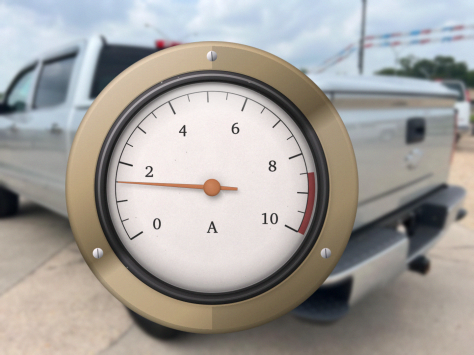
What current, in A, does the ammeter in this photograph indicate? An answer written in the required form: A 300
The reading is A 1.5
